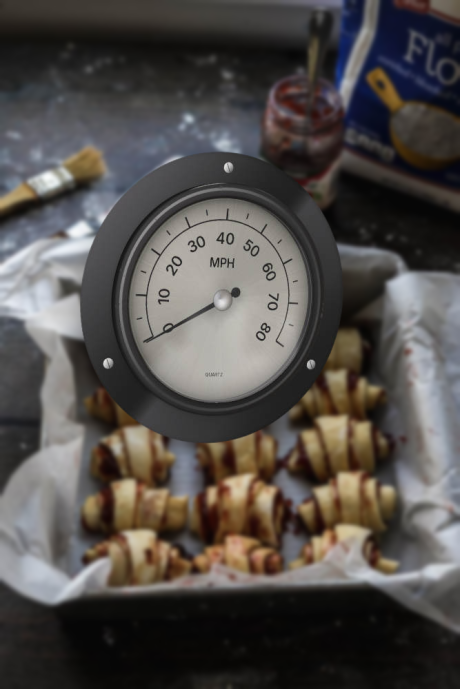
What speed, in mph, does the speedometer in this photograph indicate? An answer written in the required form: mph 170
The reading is mph 0
